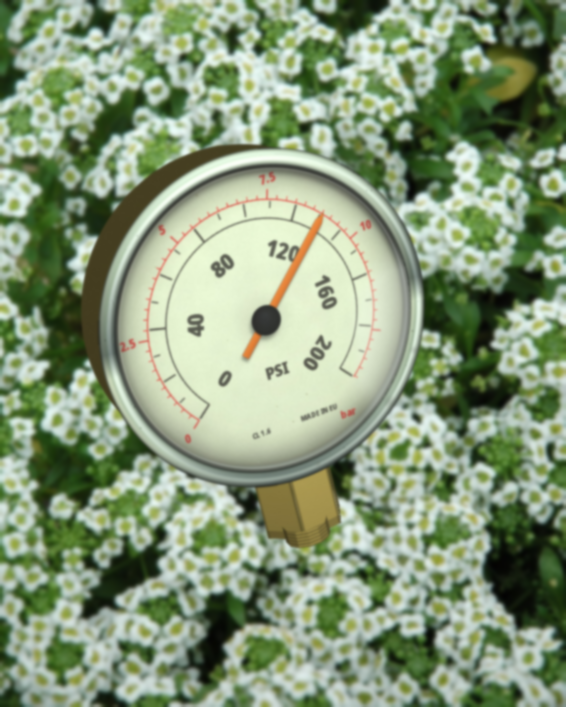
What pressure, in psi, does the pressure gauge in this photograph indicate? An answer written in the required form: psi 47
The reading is psi 130
